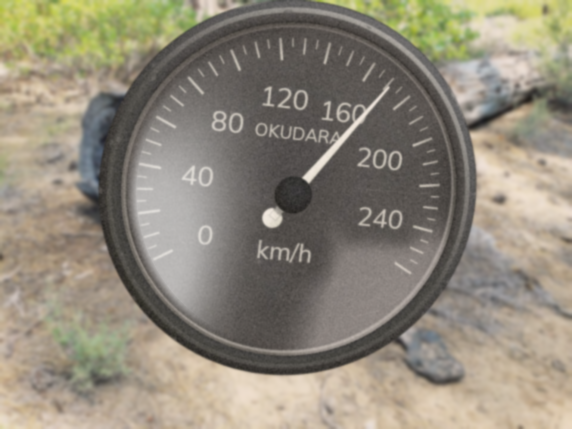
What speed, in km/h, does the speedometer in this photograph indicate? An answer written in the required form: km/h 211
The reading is km/h 170
